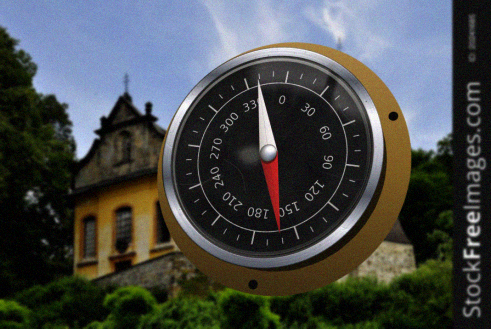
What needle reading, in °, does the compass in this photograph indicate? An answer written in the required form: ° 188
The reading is ° 160
